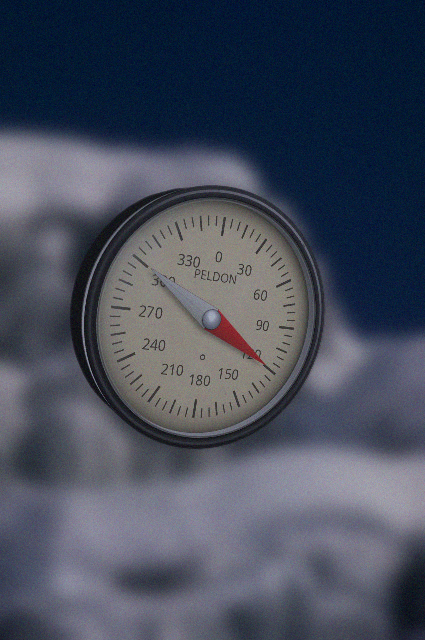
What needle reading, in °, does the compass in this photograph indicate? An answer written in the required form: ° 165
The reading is ° 120
